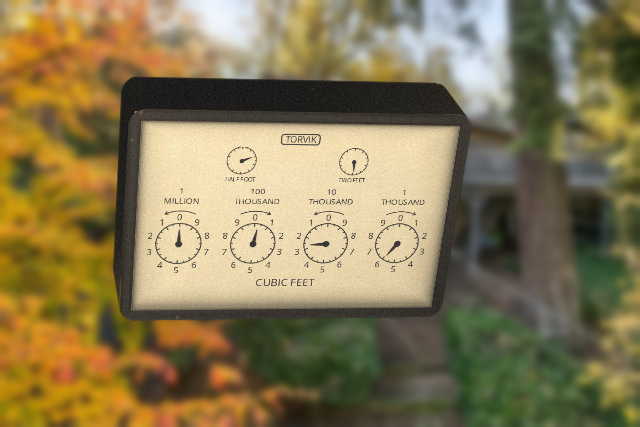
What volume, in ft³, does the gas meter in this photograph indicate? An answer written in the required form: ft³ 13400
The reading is ft³ 2600
